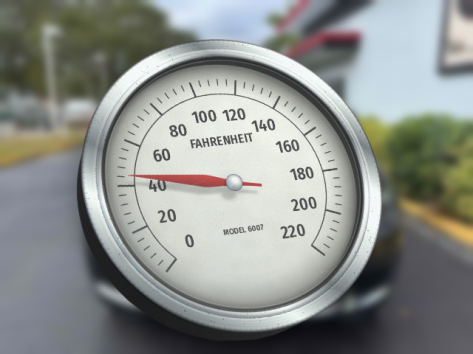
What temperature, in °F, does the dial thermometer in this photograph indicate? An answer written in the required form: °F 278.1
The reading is °F 44
